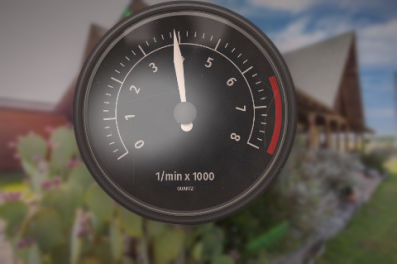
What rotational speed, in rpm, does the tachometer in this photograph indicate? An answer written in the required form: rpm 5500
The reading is rpm 3900
